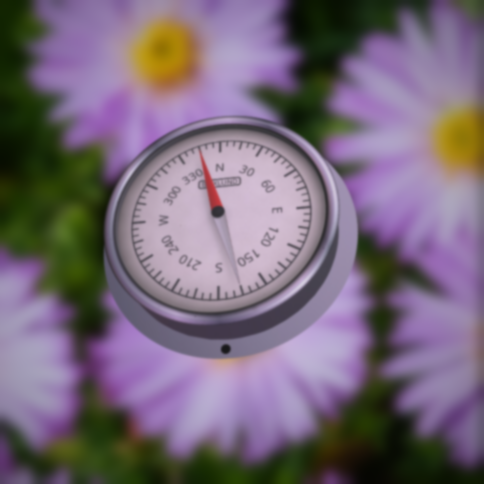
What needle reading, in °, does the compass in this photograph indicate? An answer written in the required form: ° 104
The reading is ° 345
